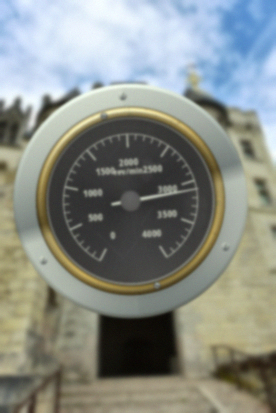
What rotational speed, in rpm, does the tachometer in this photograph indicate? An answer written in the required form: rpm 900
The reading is rpm 3100
